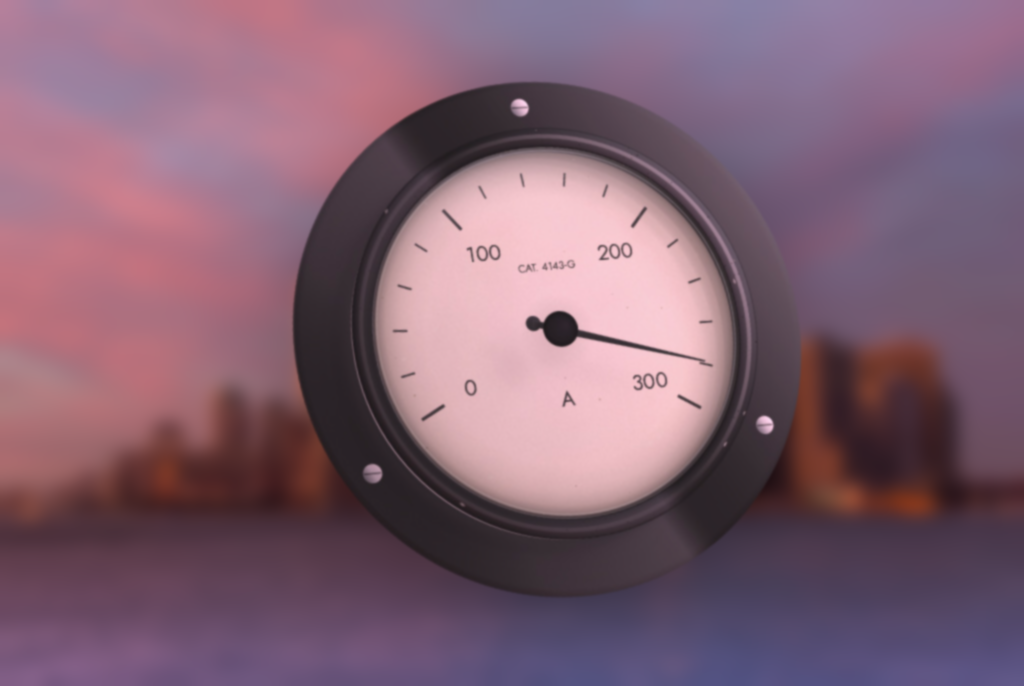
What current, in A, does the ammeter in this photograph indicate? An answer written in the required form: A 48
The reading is A 280
